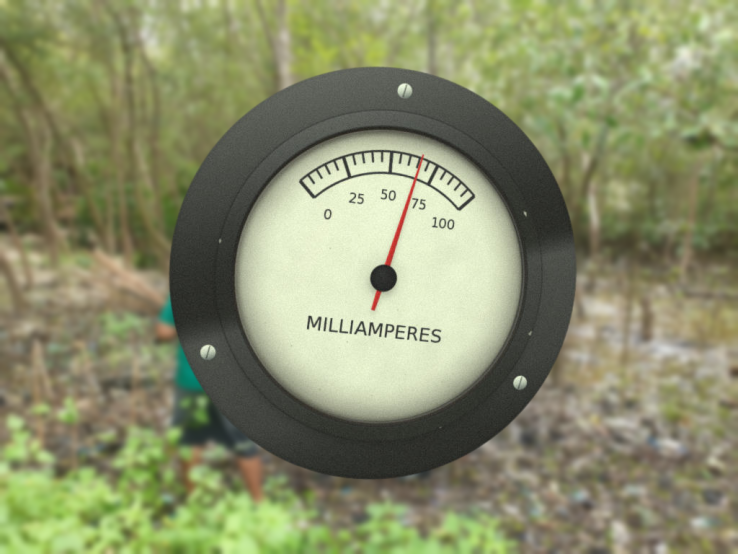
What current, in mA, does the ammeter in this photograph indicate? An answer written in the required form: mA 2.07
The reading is mA 65
